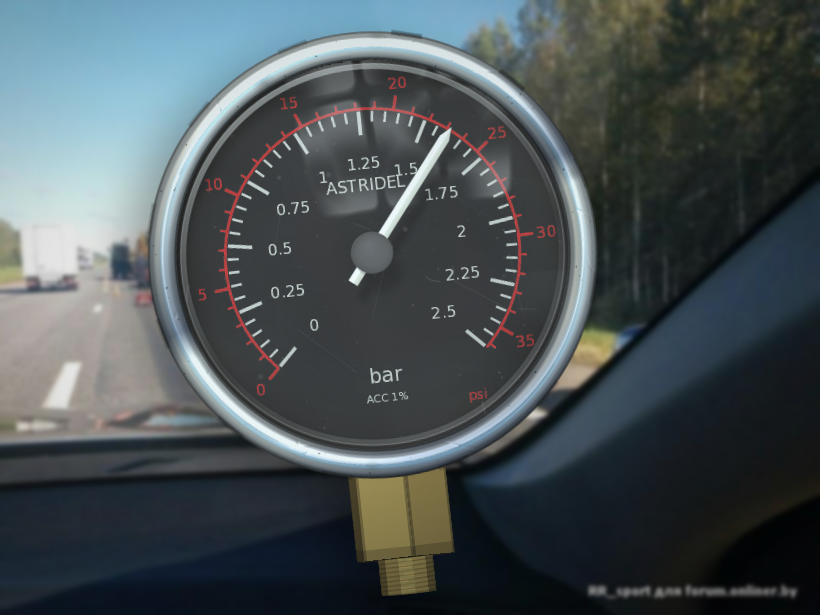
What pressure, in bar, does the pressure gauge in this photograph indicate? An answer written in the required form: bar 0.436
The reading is bar 1.6
